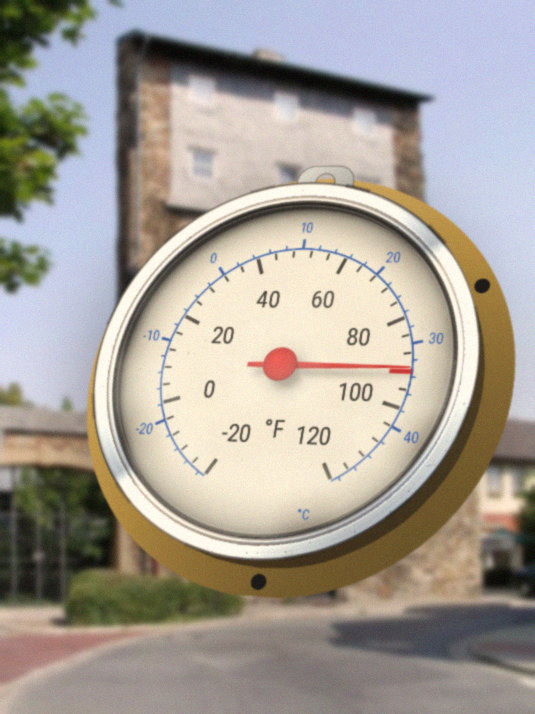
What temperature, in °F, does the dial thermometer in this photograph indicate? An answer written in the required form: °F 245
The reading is °F 92
